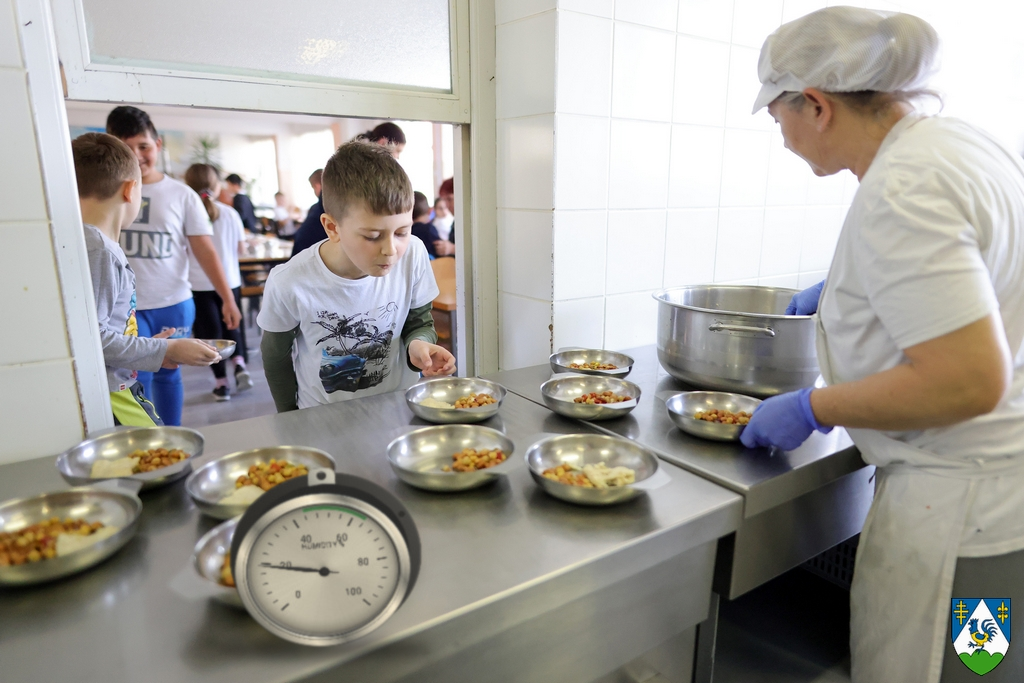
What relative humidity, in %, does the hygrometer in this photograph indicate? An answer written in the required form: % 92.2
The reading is % 20
